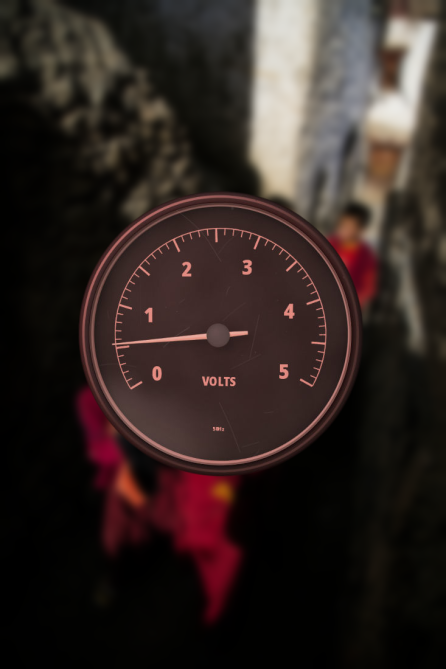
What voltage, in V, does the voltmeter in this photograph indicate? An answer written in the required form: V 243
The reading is V 0.55
